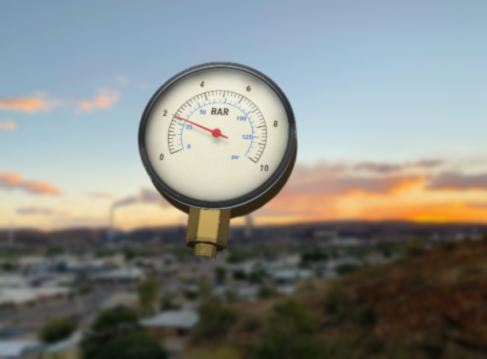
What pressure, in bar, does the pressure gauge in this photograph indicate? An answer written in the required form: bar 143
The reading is bar 2
